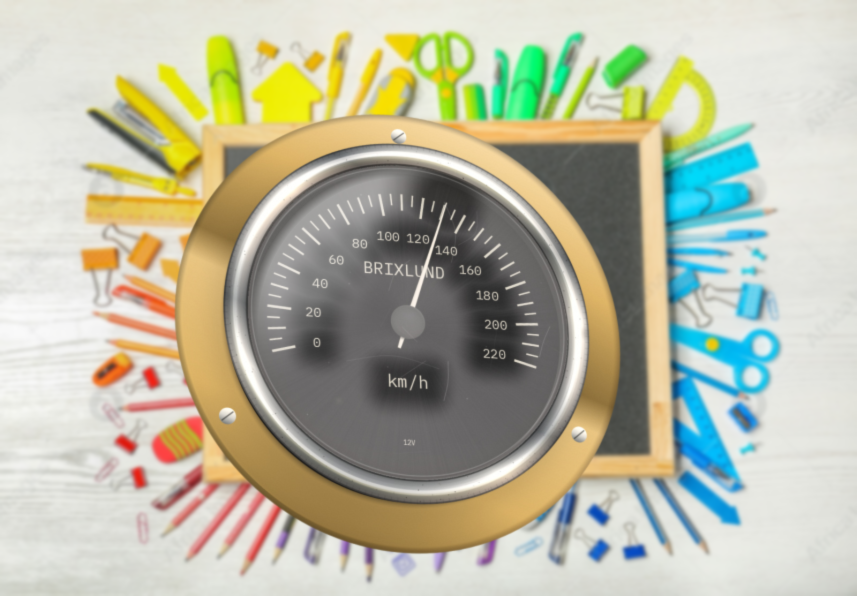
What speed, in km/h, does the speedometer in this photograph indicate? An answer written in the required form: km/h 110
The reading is km/h 130
